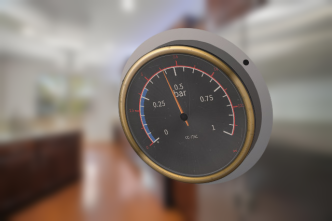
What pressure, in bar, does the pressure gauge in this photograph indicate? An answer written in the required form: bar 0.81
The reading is bar 0.45
